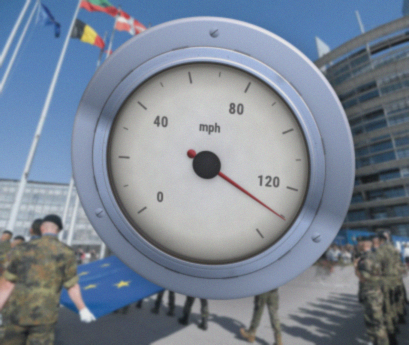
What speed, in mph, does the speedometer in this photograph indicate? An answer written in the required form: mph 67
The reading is mph 130
